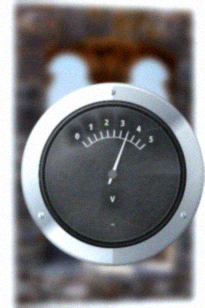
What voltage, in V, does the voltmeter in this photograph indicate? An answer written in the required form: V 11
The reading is V 3.5
